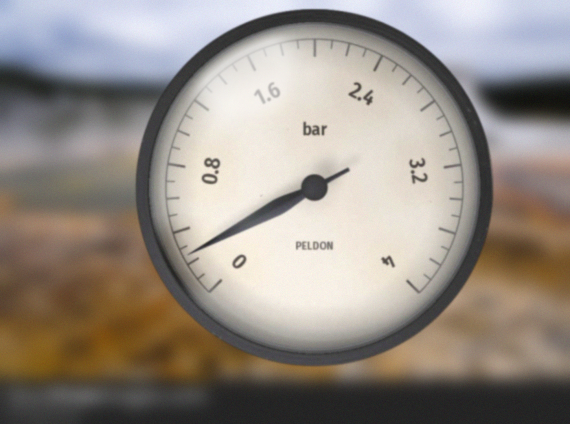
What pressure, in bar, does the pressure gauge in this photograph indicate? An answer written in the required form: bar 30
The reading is bar 0.25
